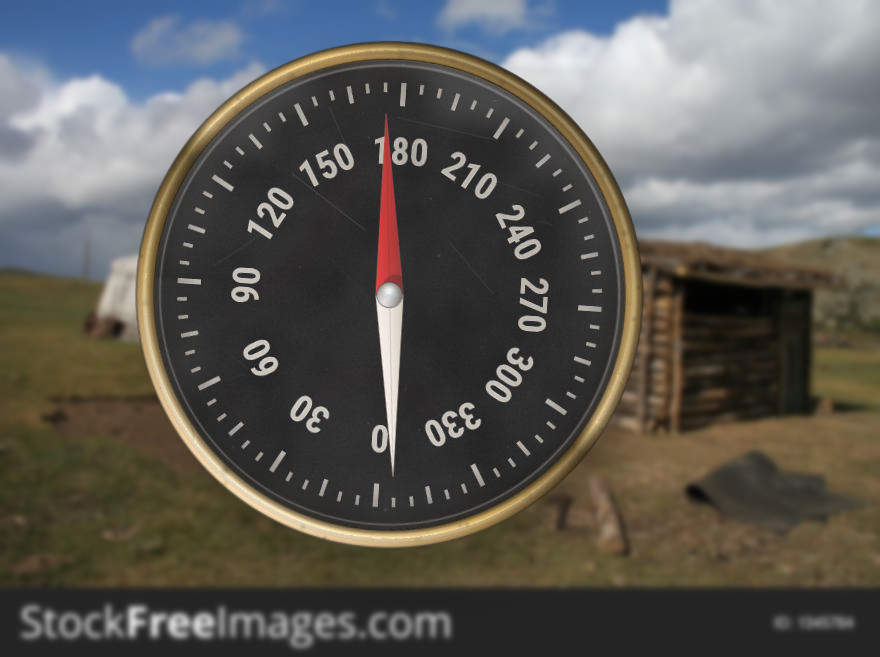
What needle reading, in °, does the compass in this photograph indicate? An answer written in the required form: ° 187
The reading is ° 175
